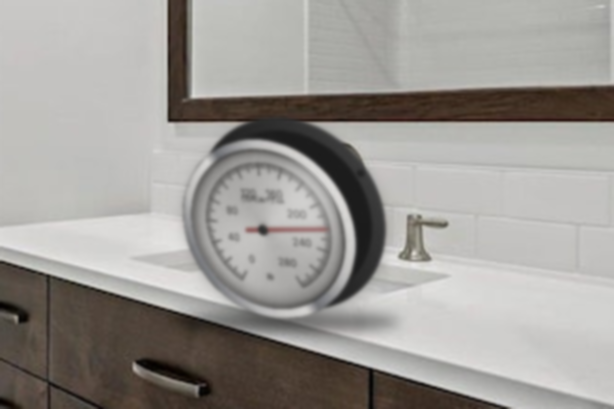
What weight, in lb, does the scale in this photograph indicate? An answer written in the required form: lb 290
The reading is lb 220
